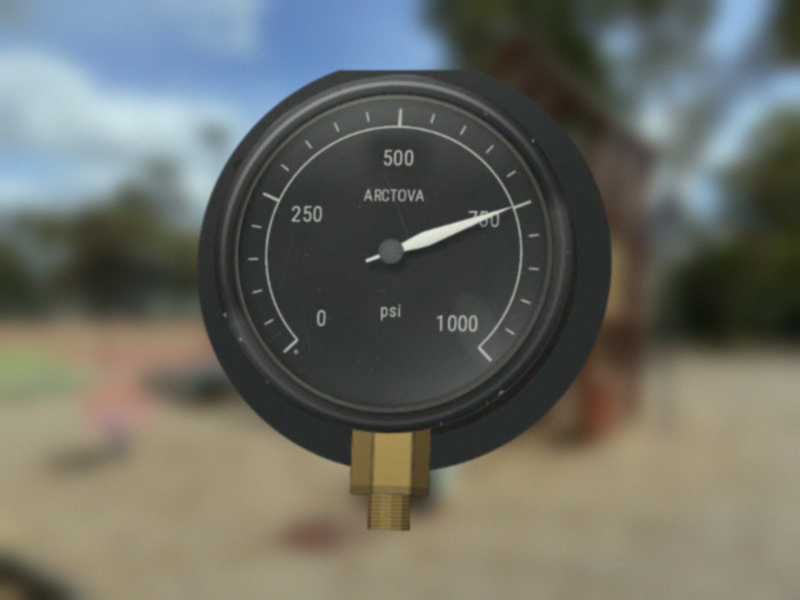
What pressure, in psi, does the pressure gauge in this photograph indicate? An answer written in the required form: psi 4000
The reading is psi 750
